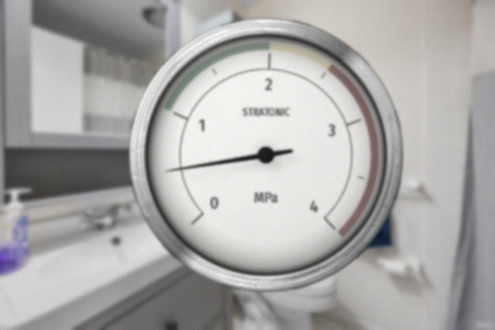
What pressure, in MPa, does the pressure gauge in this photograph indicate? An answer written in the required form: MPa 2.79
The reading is MPa 0.5
